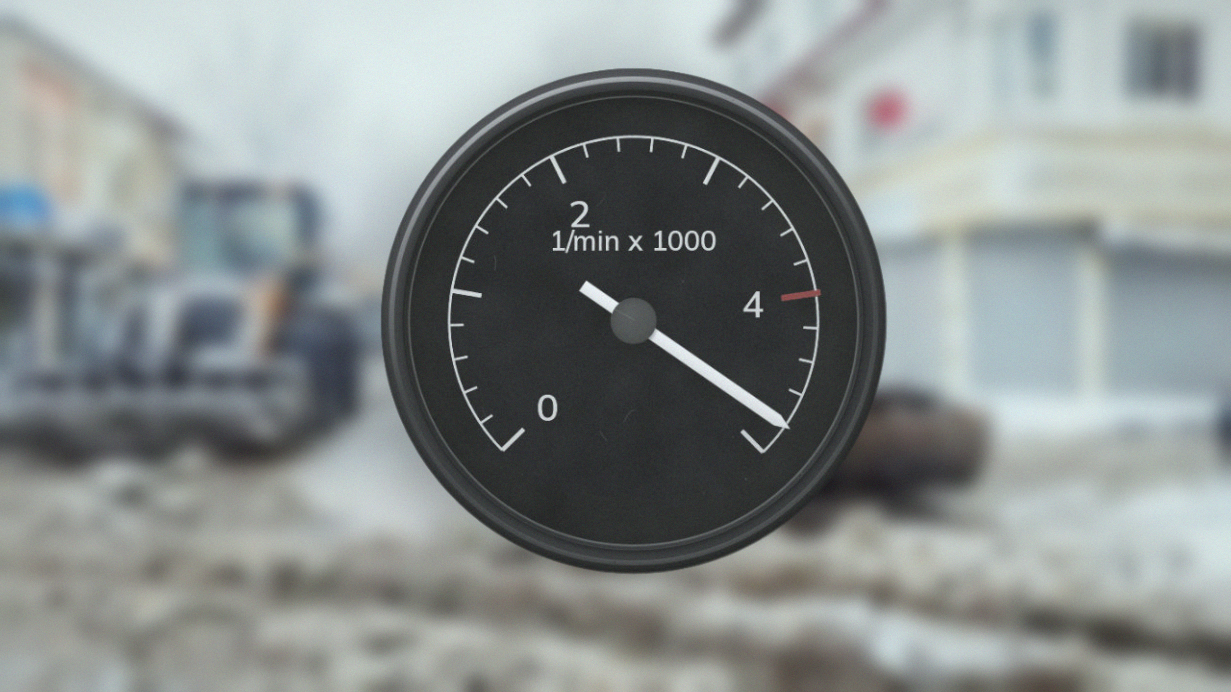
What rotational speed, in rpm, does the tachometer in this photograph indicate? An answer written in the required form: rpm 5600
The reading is rpm 4800
